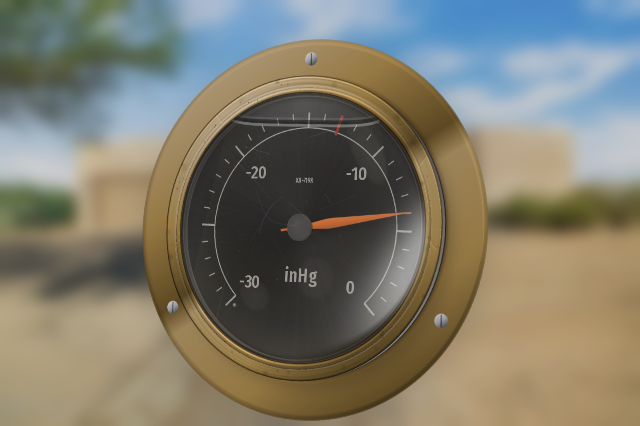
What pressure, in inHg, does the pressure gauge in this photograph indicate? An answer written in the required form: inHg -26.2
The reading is inHg -6
